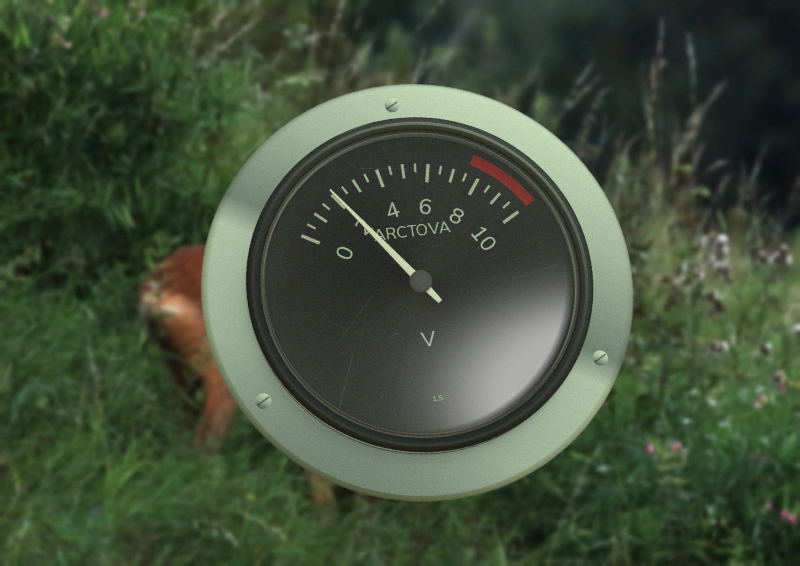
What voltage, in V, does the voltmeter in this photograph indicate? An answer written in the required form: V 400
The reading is V 2
